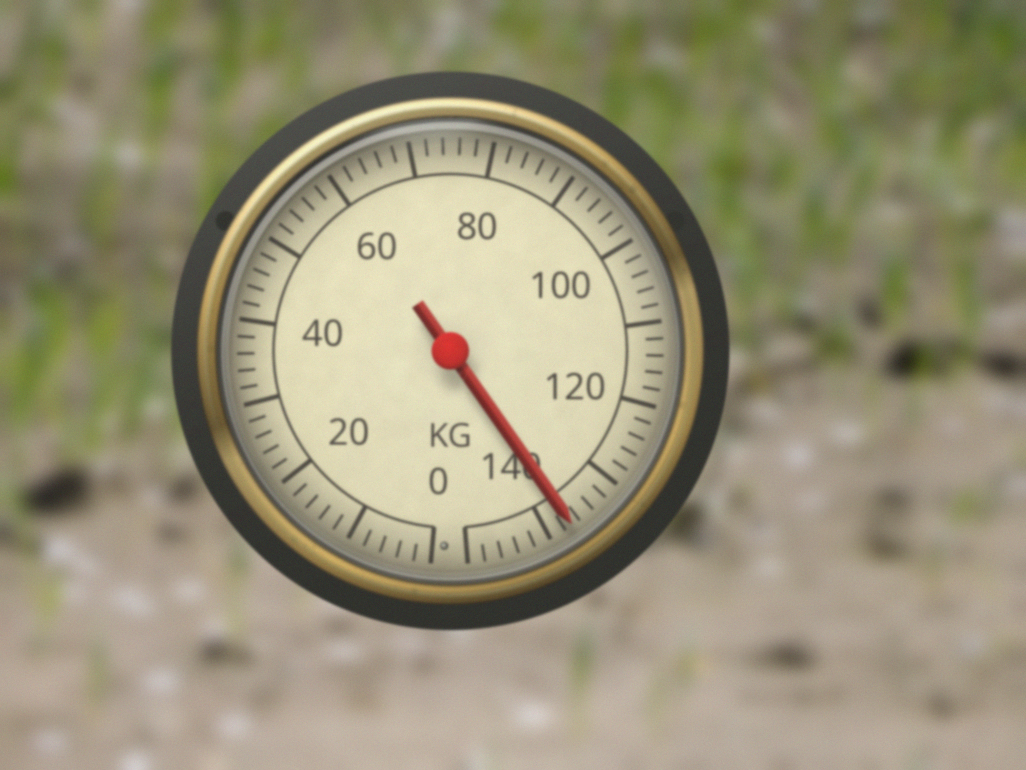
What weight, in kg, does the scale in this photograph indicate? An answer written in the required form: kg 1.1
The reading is kg 137
